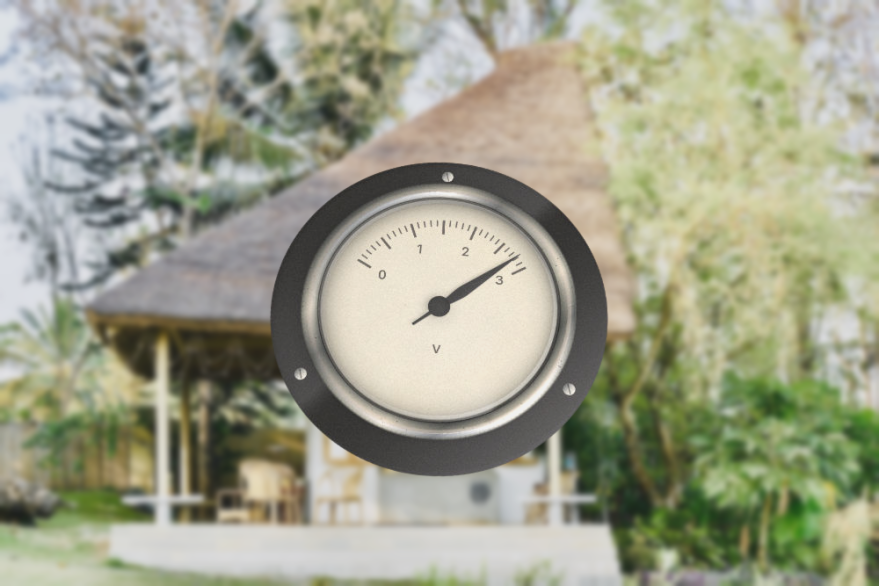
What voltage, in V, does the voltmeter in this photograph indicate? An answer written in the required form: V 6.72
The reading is V 2.8
